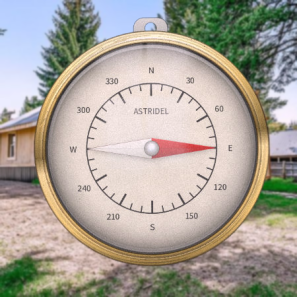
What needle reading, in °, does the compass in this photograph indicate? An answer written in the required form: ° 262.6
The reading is ° 90
